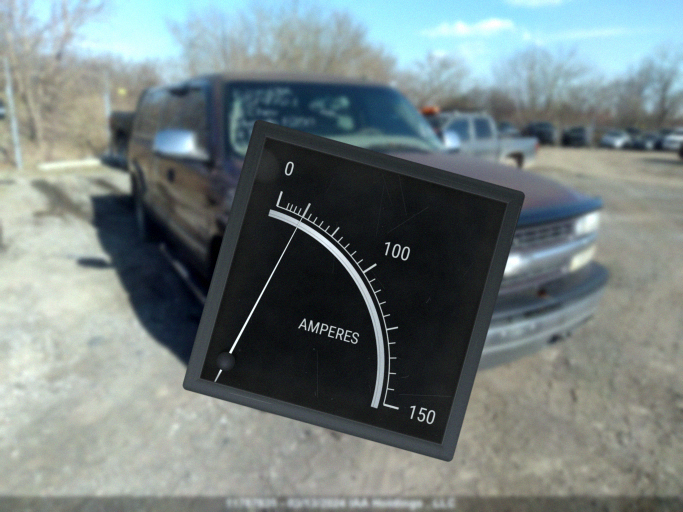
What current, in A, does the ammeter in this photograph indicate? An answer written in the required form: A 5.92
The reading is A 50
